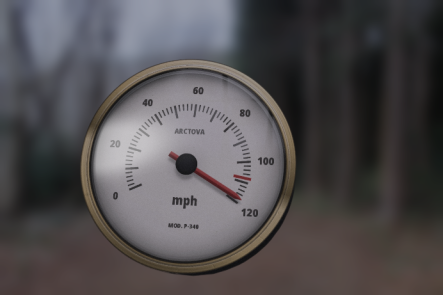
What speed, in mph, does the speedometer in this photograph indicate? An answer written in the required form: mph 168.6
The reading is mph 118
